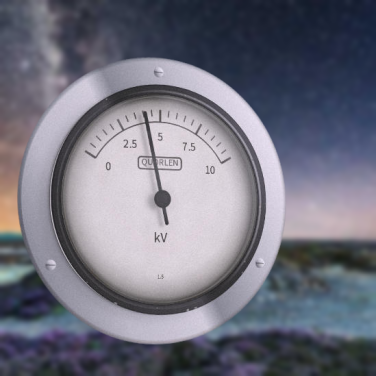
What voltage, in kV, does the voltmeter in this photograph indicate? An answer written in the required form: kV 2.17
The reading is kV 4
